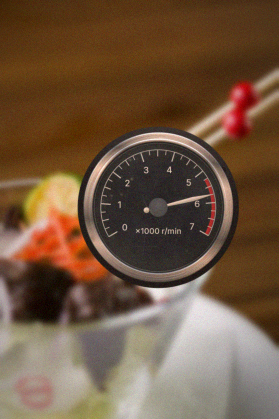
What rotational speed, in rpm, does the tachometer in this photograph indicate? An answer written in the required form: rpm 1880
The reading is rpm 5750
